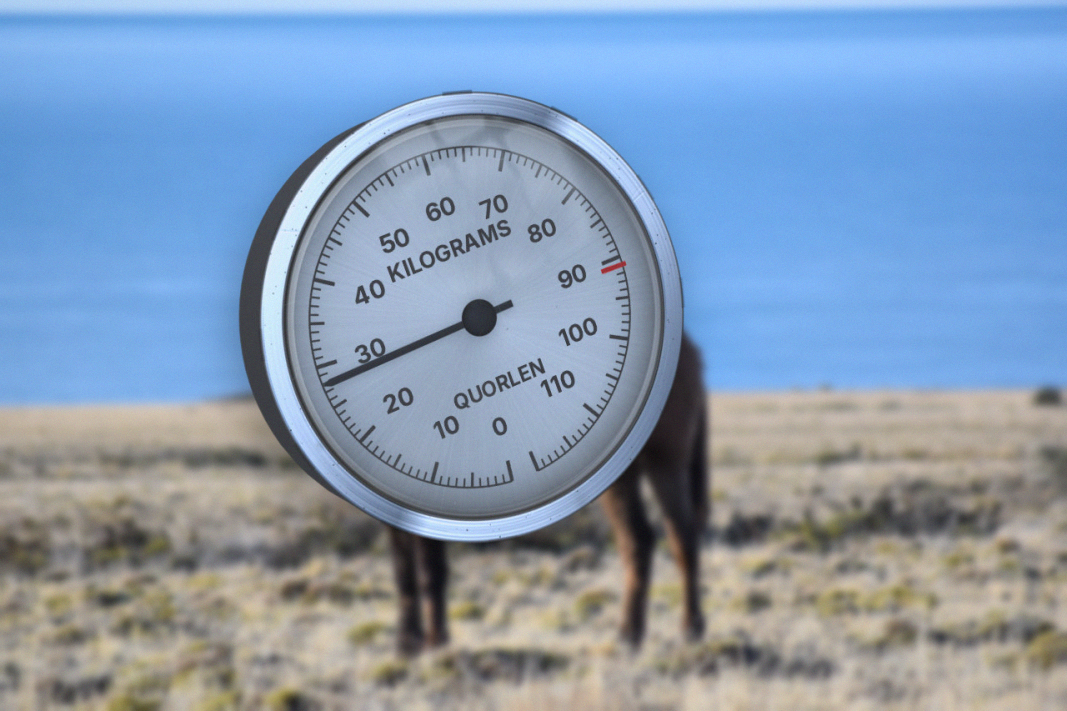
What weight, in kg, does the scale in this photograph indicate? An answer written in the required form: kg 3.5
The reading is kg 28
